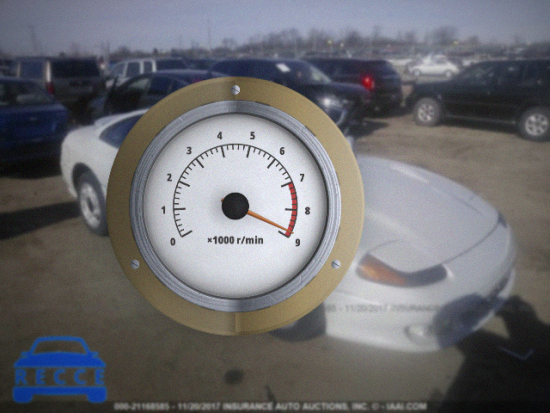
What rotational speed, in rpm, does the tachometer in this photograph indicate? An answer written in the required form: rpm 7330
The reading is rpm 8800
